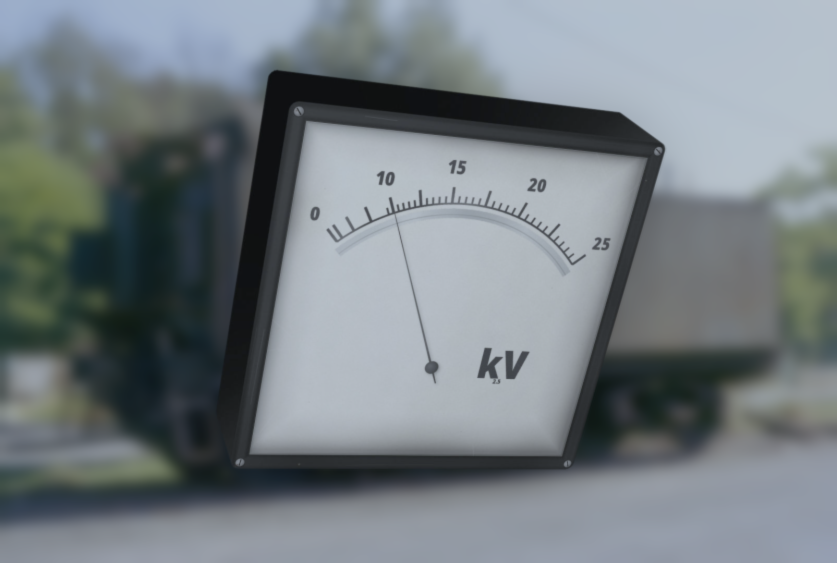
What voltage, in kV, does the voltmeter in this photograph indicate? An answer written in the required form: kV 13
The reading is kV 10
